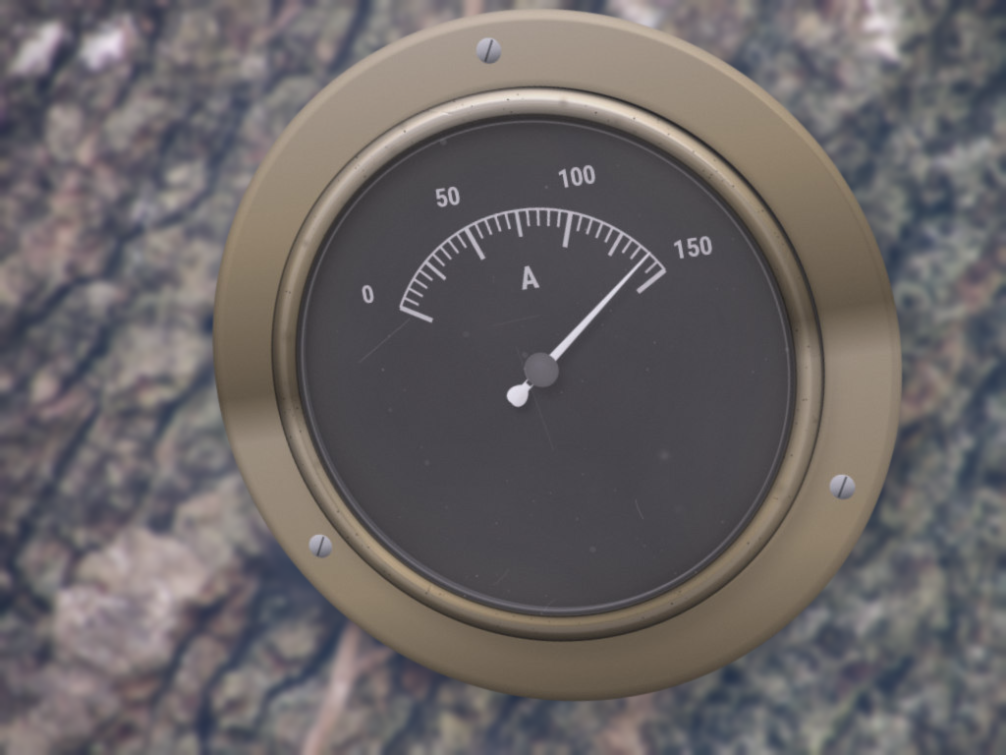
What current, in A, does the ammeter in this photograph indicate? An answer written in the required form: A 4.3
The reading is A 140
